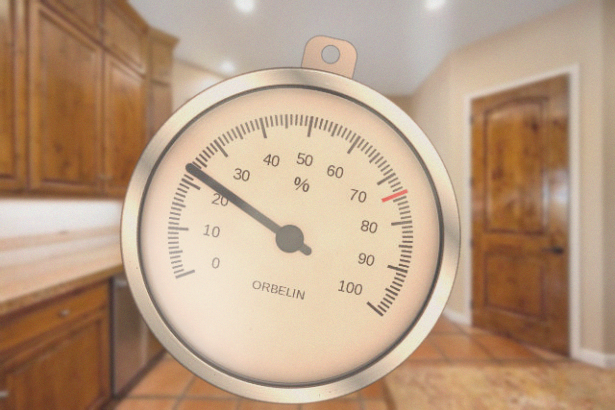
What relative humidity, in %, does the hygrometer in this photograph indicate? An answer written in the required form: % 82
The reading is % 23
